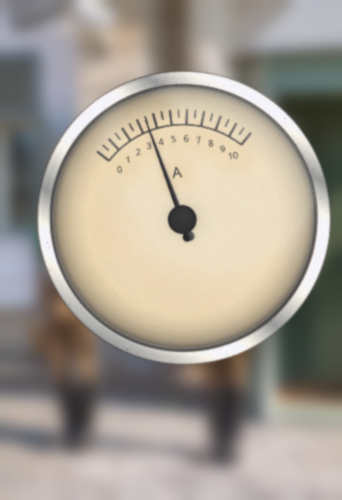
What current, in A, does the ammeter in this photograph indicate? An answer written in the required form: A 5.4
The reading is A 3.5
